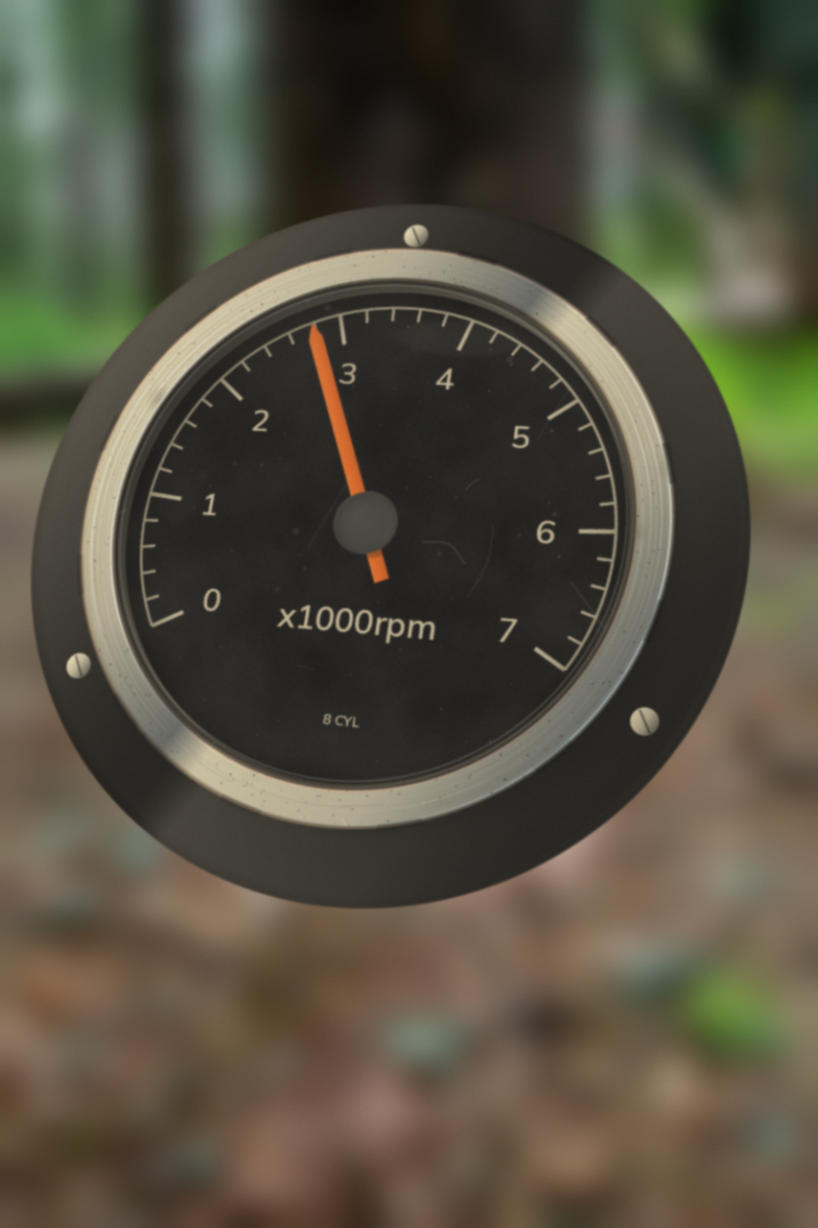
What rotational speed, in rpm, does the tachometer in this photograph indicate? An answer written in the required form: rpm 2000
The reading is rpm 2800
